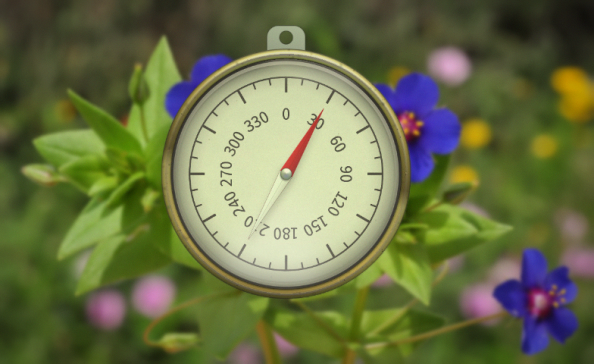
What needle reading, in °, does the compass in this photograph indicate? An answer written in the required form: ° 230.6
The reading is ° 30
